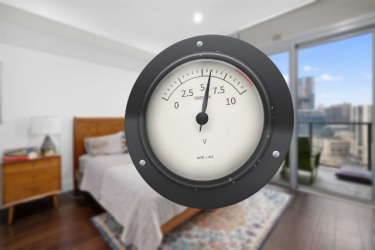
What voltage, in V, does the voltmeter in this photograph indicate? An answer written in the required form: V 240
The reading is V 6
